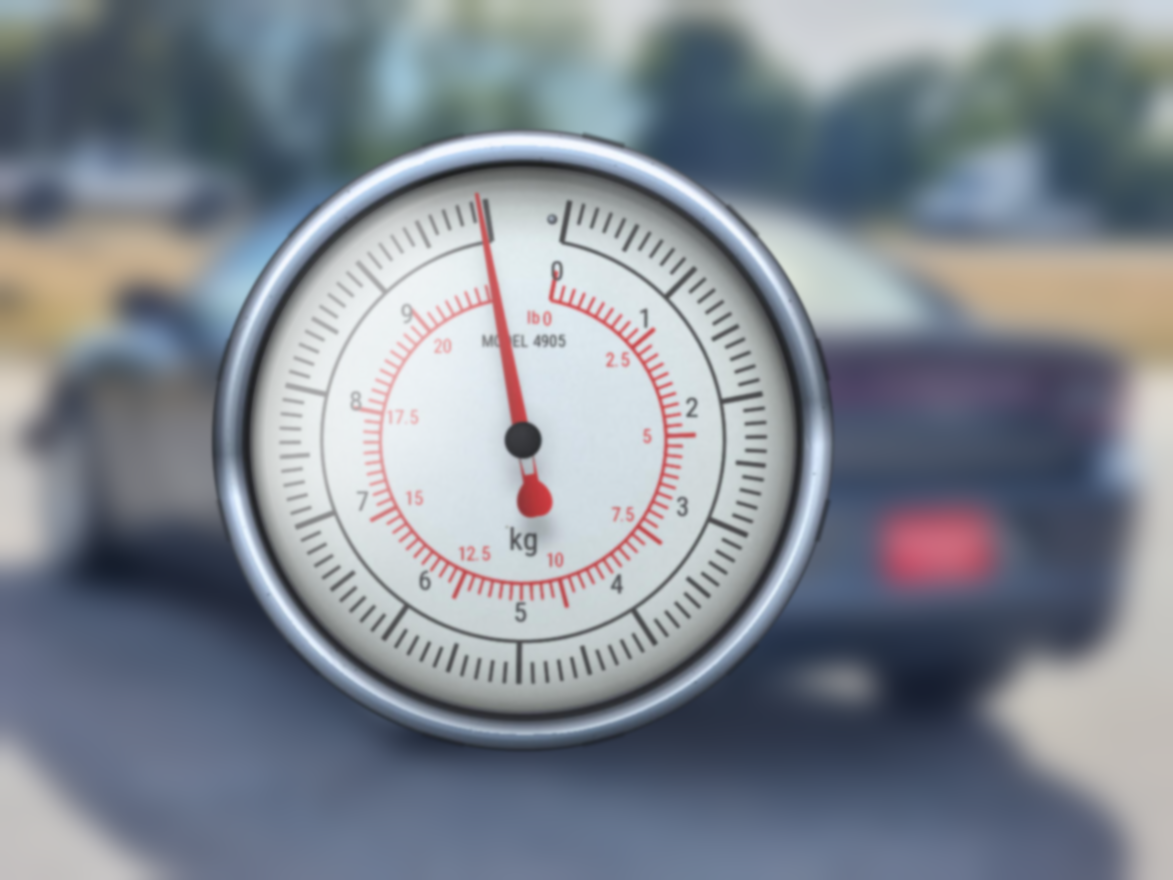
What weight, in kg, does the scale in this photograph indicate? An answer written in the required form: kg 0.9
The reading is kg 9.95
